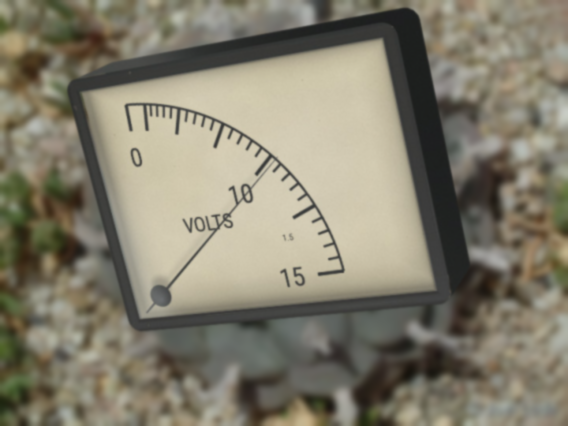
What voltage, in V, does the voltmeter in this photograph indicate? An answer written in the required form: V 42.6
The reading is V 10.25
